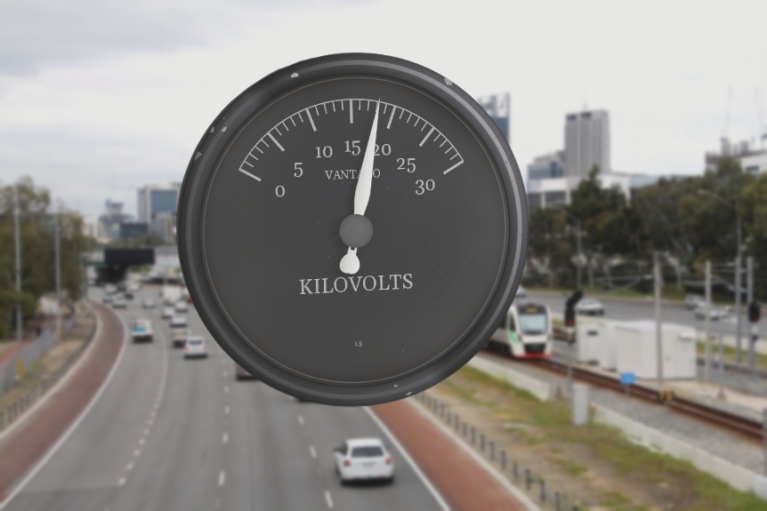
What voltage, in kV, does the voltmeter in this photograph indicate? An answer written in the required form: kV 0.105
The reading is kV 18
